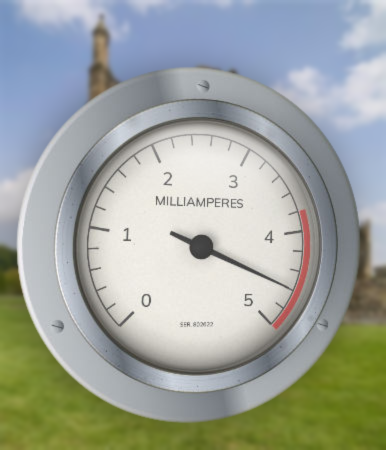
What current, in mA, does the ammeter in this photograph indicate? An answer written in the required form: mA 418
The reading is mA 4.6
